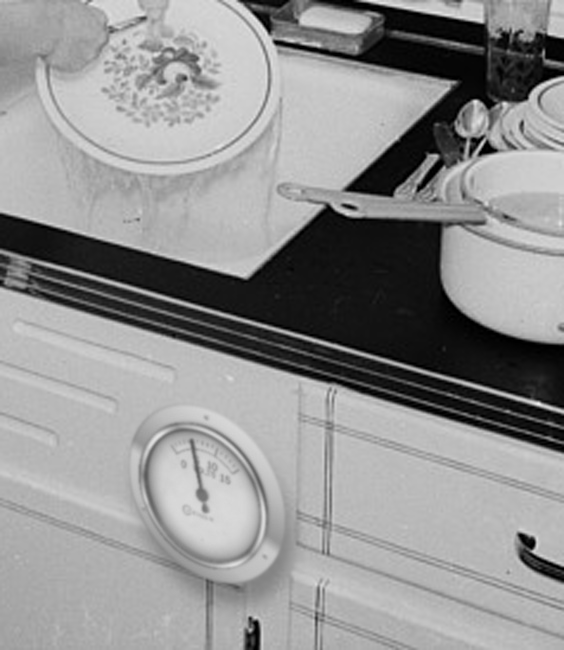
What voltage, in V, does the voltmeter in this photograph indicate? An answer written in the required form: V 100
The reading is V 5
